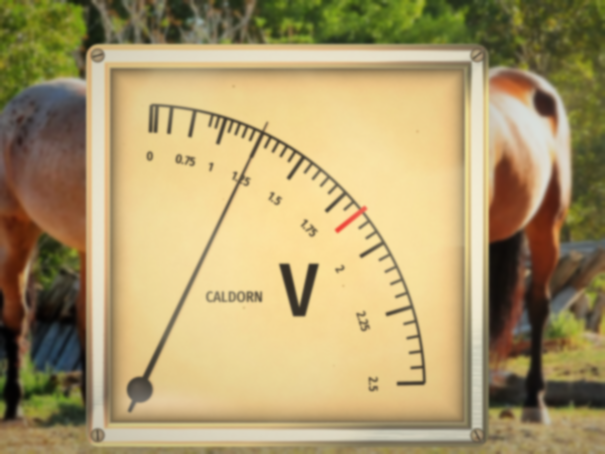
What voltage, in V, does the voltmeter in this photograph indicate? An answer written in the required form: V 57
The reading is V 1.25
